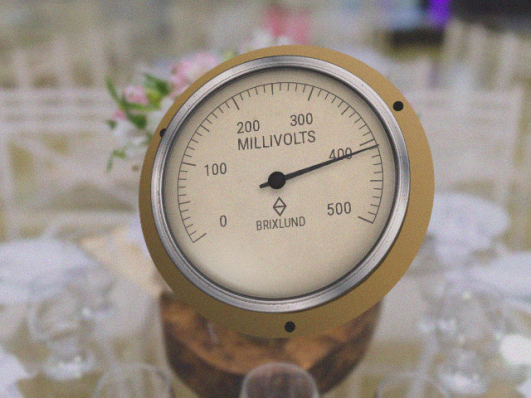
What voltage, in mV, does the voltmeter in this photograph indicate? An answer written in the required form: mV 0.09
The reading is mV 410
